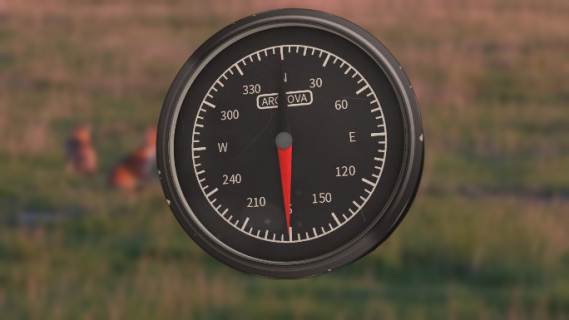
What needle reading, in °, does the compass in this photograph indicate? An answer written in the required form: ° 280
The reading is ° 180
